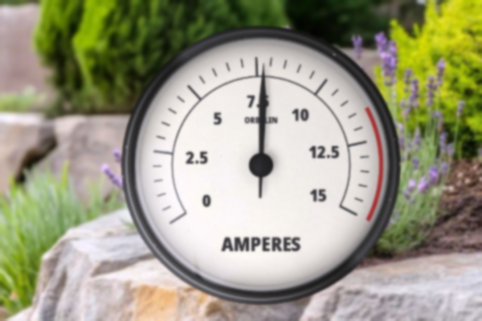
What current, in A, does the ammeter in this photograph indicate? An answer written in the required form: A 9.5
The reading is A 7.75
